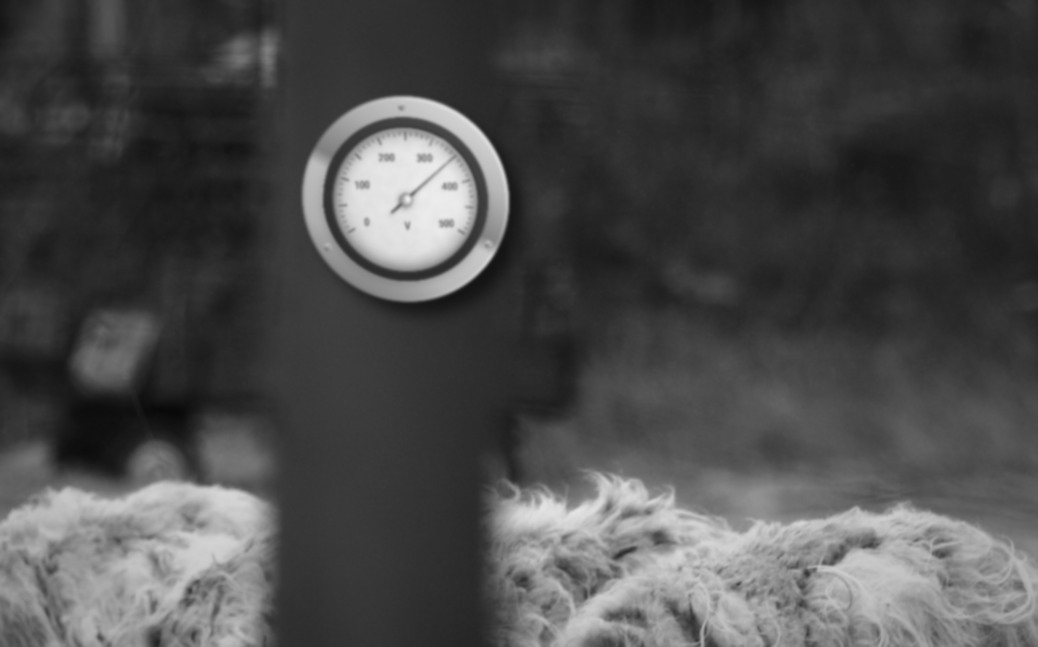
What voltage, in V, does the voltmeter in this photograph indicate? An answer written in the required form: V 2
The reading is V 350
